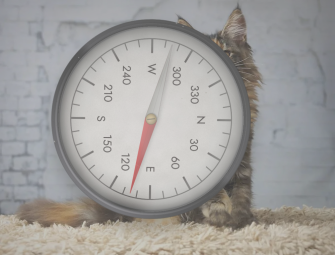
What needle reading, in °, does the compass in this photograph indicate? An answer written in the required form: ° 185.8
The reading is ° 105
